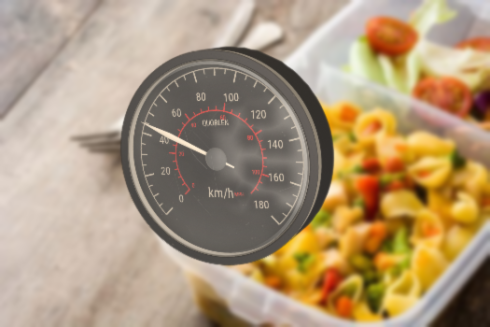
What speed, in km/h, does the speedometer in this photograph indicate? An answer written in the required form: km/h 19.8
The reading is km/h 45
